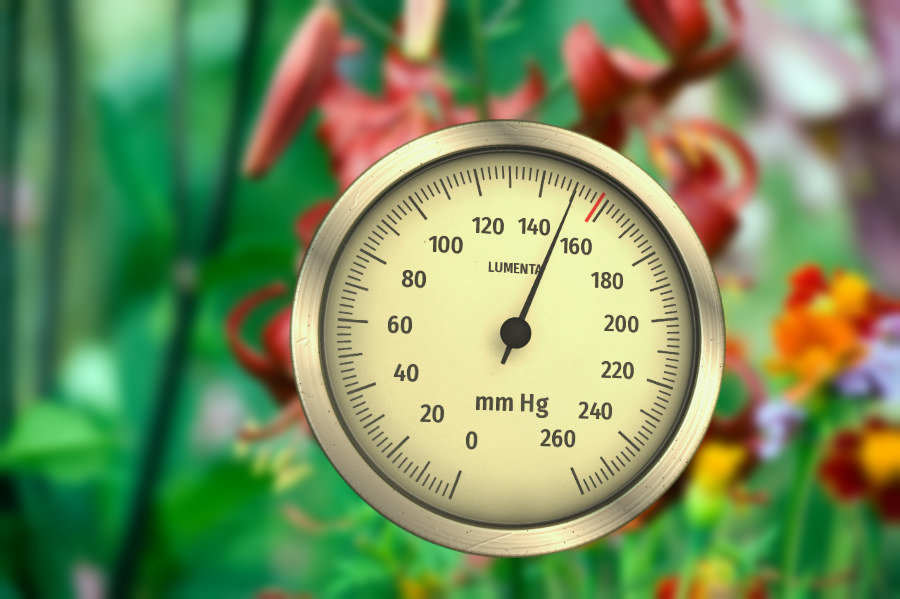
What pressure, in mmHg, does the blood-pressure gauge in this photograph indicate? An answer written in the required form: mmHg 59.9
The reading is mmHg 150
